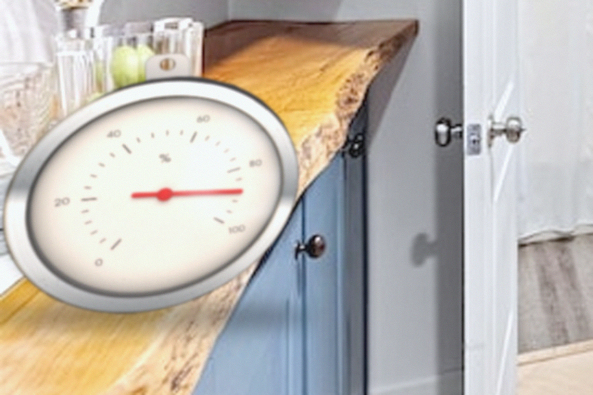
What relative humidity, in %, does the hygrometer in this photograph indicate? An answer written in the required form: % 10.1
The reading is % 88
